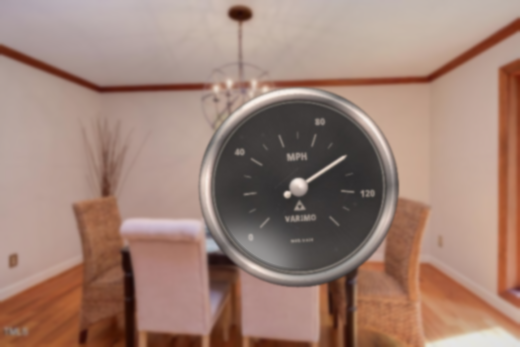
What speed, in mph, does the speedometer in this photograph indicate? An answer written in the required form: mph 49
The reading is mph 100
